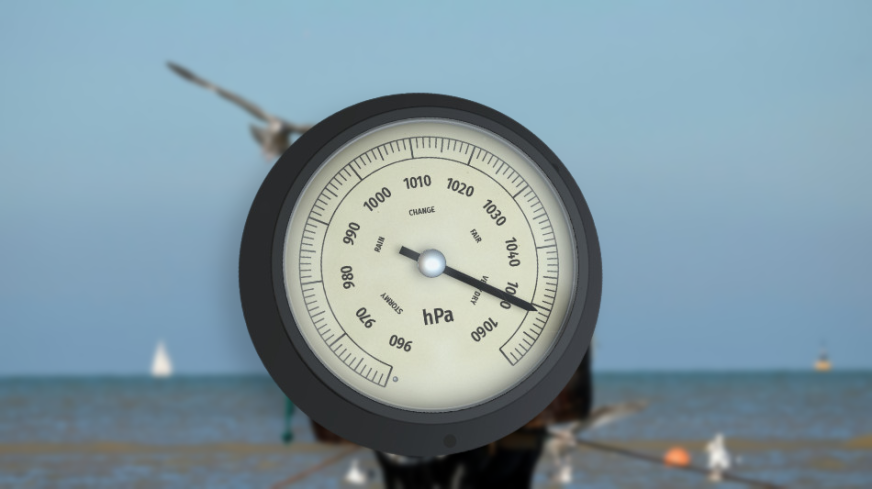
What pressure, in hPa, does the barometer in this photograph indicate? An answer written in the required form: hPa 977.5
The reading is hPa 1051
